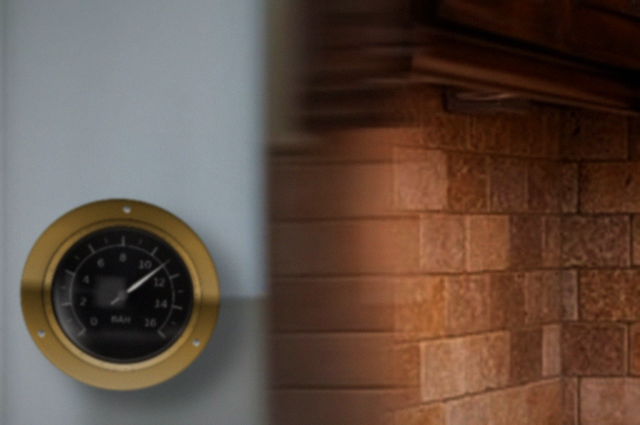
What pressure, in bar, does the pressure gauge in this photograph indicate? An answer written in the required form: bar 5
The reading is bar 11
